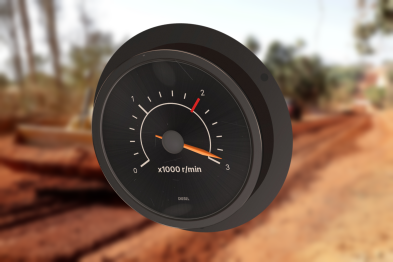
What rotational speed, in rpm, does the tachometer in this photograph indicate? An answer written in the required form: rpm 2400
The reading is rpm 2900
